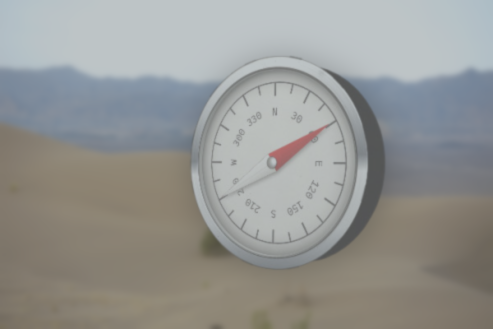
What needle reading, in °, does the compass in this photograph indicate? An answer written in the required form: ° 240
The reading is ° 60
